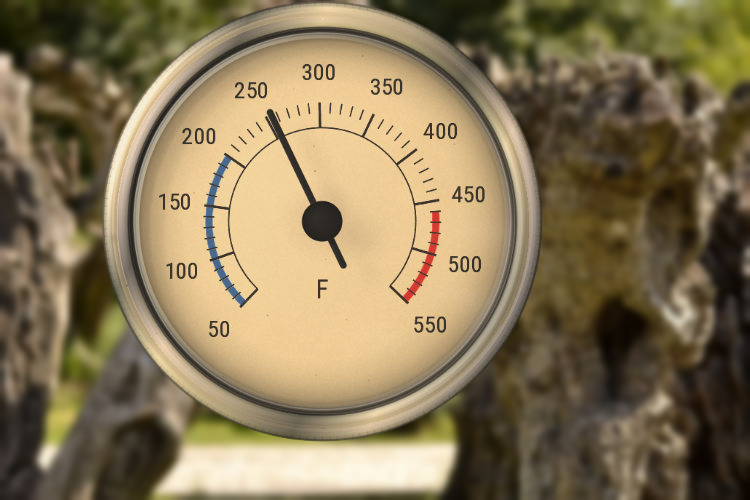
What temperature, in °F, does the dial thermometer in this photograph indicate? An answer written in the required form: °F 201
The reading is °F 255
